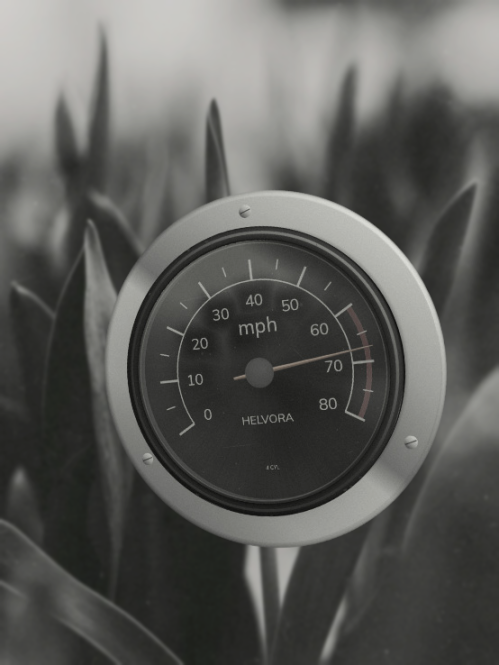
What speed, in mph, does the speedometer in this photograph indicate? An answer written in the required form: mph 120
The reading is mph 67.5
